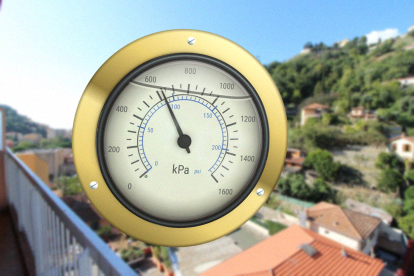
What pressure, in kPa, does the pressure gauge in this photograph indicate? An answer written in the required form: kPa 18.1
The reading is kPa 625
